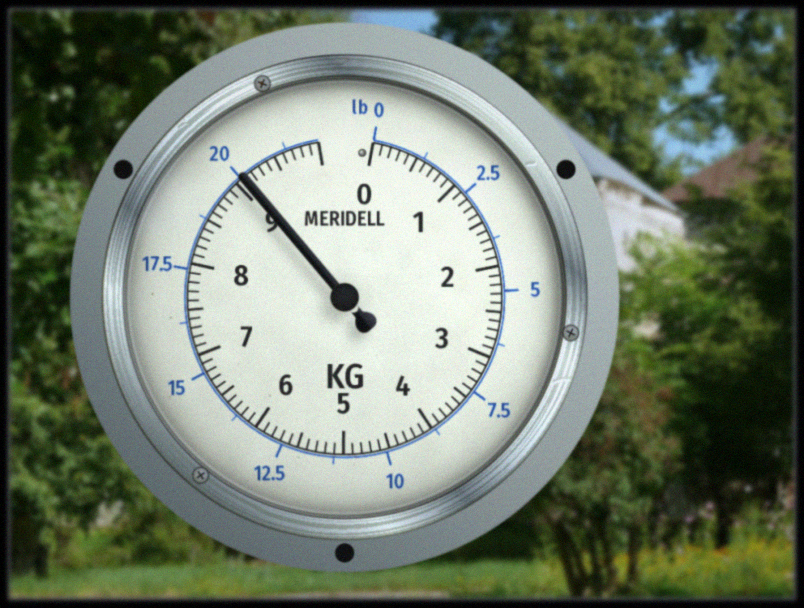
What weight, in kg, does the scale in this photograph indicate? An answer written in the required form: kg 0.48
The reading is kg 9.1
